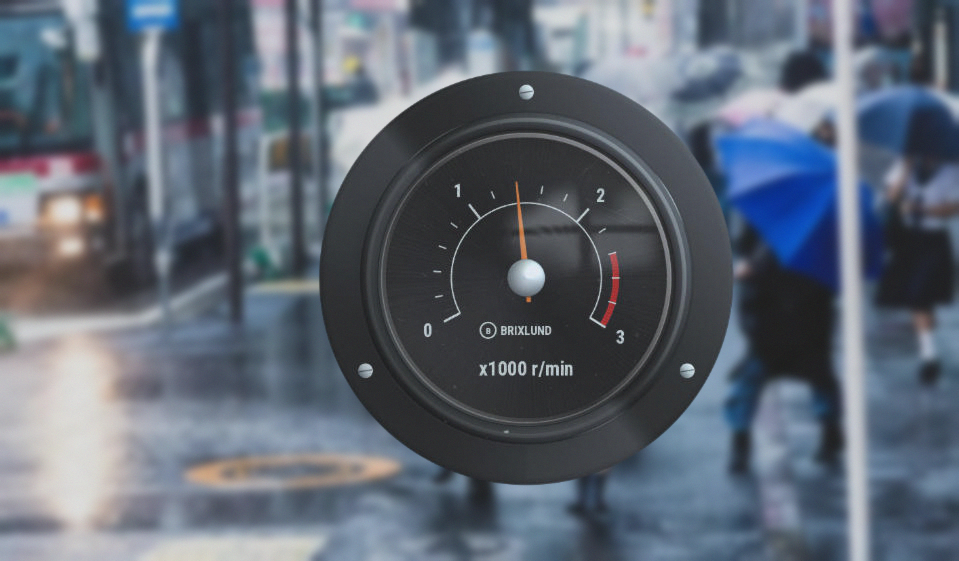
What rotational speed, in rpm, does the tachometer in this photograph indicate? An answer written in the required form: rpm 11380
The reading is rpm 1400
